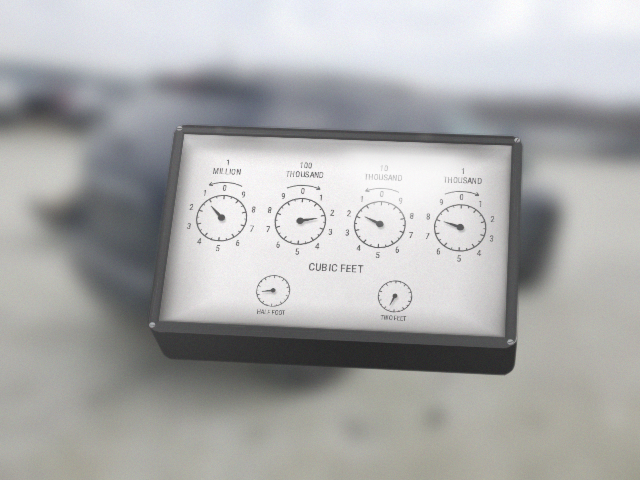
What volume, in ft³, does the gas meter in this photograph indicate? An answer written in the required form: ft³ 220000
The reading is ft³ 121800
